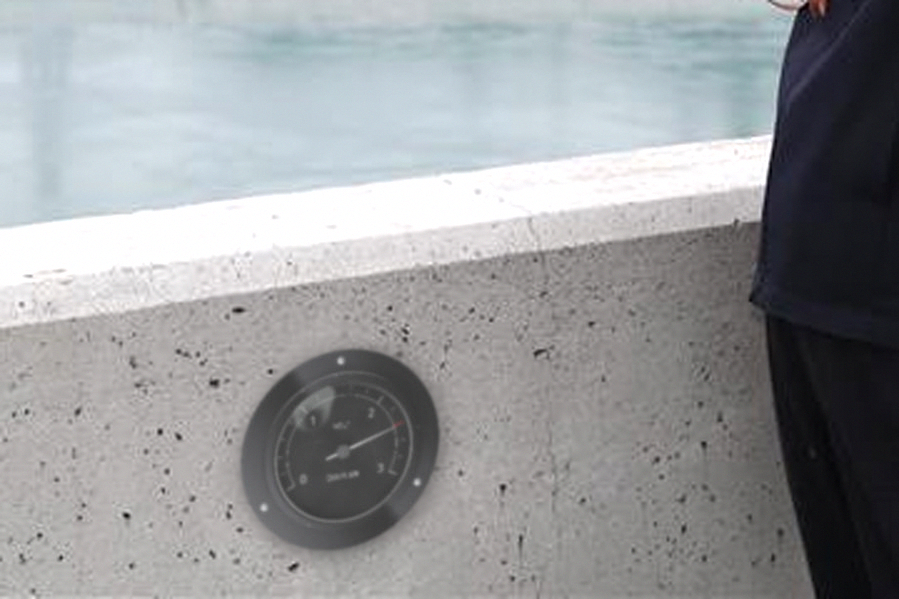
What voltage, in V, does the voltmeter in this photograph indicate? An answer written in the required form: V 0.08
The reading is V 2.4
